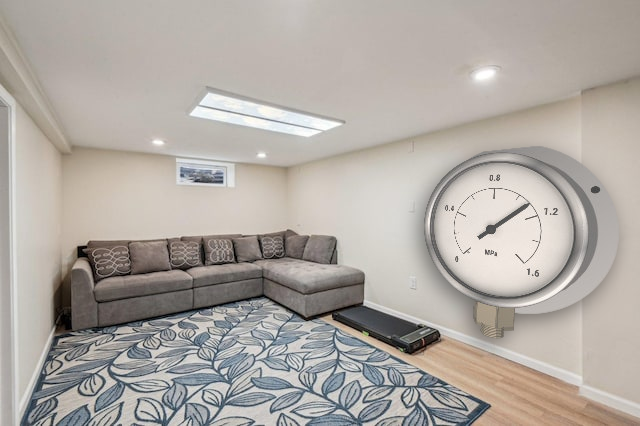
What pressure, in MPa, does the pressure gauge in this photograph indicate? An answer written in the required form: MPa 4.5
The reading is MPa 1.1
